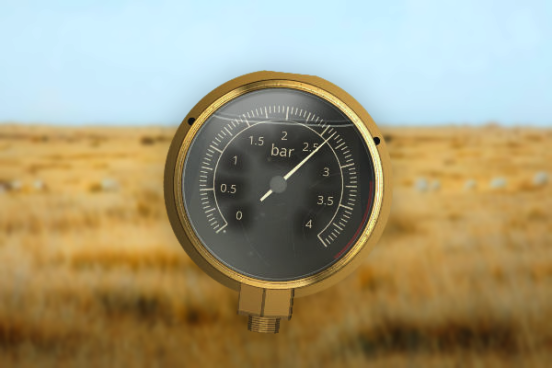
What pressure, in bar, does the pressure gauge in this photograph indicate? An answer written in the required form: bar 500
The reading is bar 2.6
